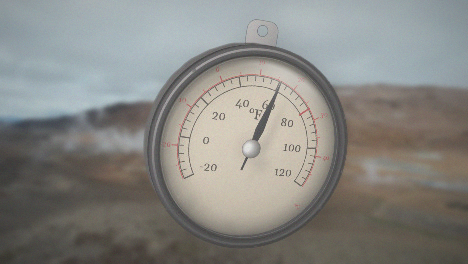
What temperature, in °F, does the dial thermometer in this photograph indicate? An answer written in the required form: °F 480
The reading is °F 60
